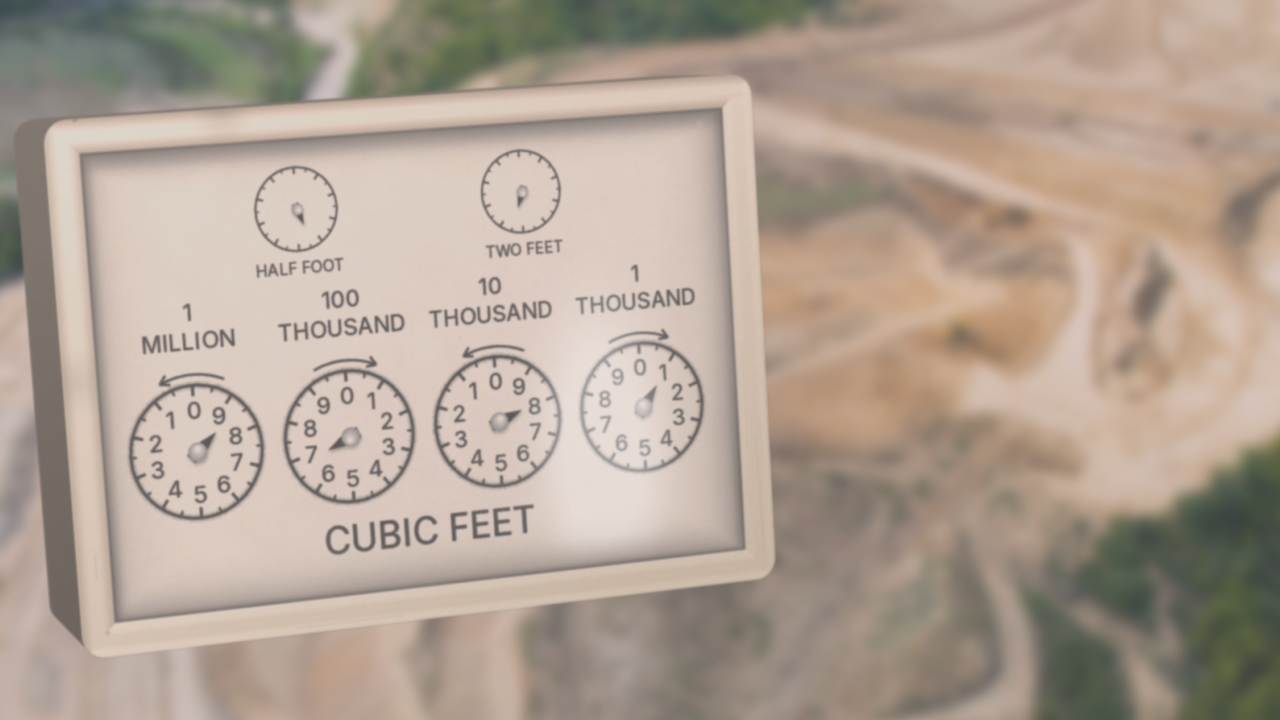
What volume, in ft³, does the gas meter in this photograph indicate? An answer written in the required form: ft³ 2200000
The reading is ft³ 868100
